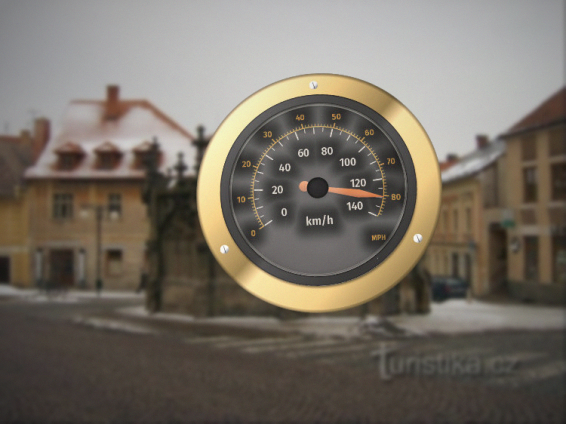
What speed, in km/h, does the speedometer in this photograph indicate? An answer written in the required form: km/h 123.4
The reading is km/h 130
